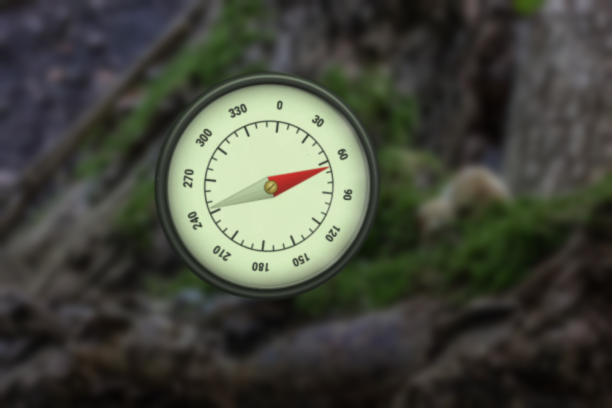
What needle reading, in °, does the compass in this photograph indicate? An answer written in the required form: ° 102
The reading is ° 65
